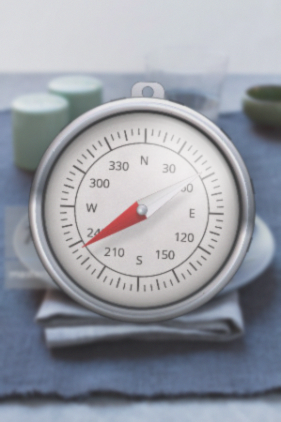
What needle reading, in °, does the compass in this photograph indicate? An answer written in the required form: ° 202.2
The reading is ° 235
